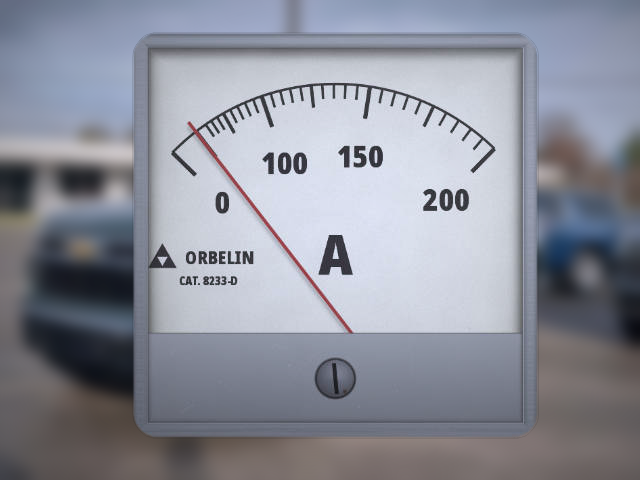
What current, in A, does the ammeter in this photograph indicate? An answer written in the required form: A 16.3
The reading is A 50
